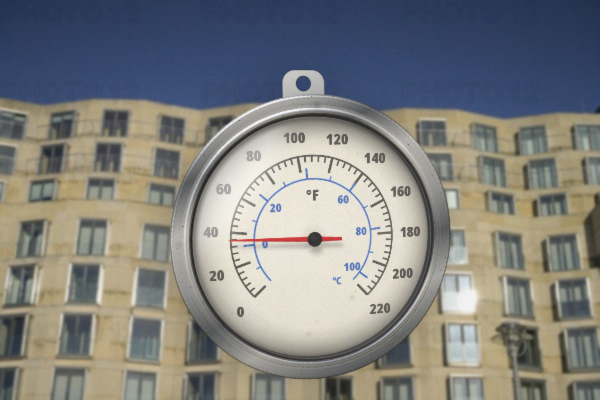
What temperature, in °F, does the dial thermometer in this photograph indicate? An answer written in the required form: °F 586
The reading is °F 36
